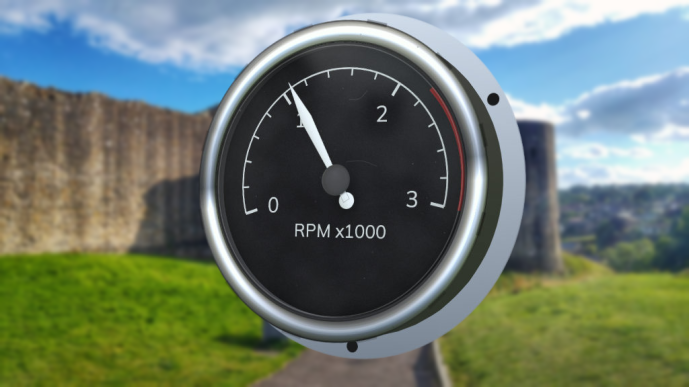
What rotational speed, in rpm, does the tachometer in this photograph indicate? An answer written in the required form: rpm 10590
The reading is rpm 1100
